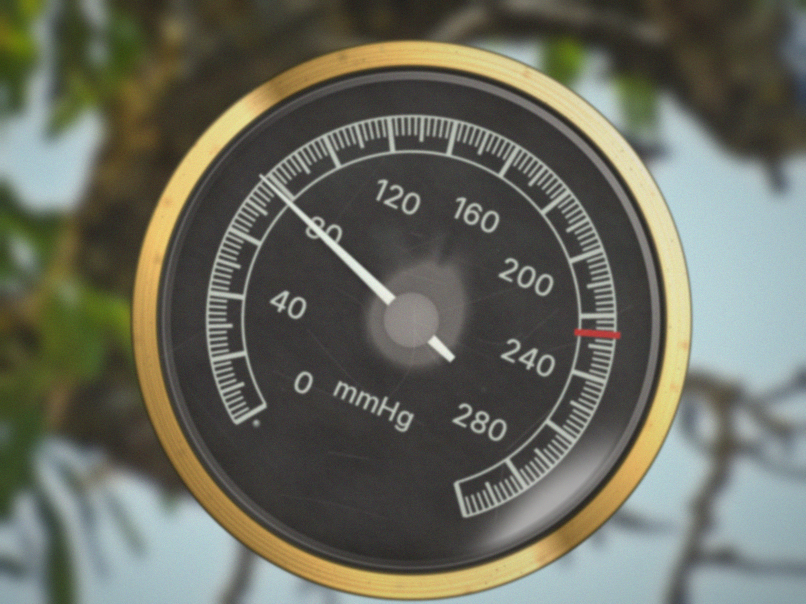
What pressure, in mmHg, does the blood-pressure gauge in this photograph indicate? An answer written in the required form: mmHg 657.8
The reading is mmHg 78
